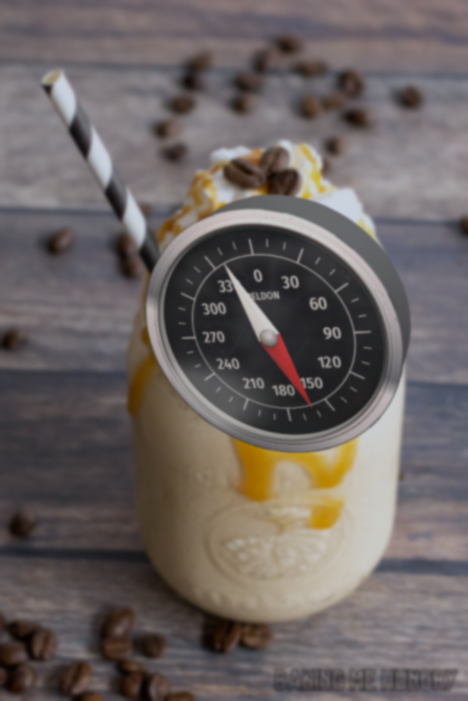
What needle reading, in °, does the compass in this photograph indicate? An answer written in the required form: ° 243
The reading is ° 160
